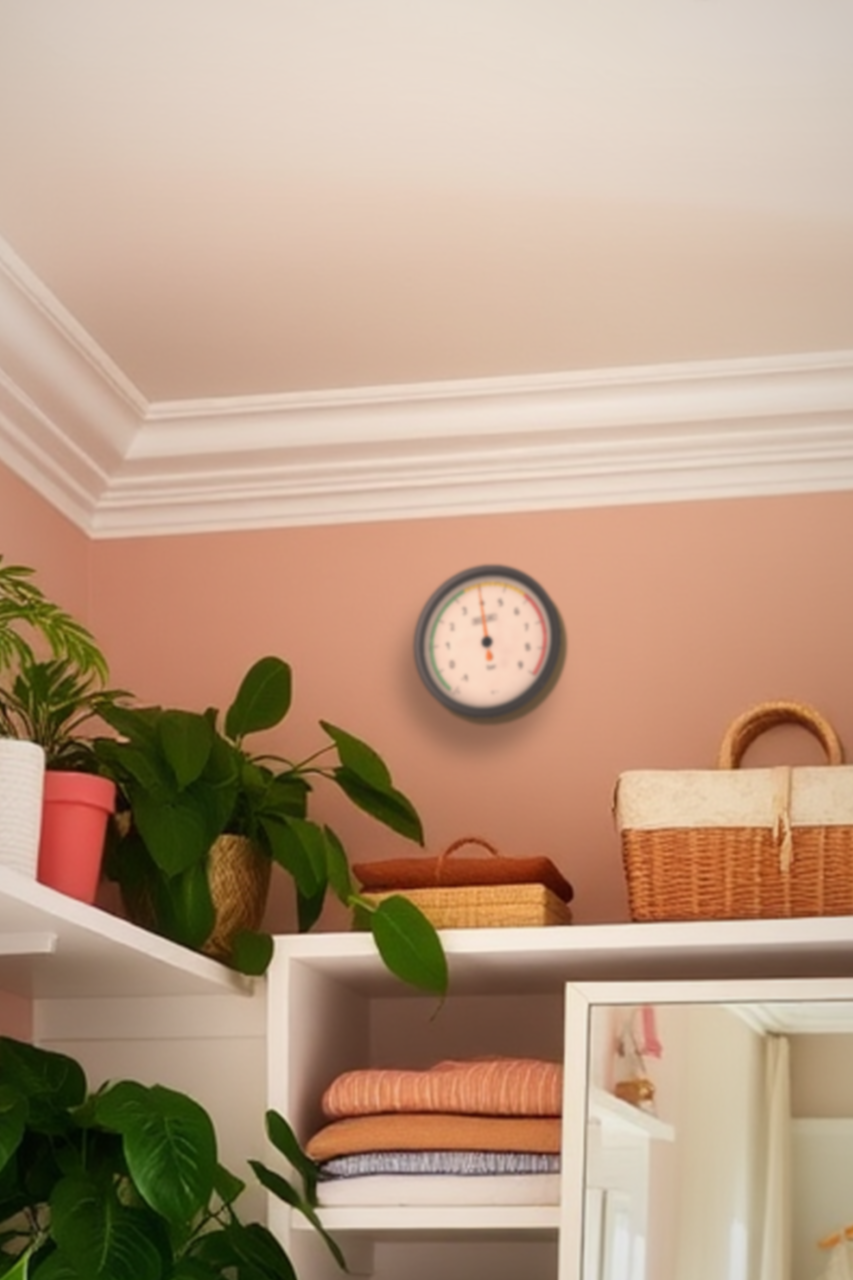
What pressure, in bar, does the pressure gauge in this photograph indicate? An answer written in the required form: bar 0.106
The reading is bar 4
